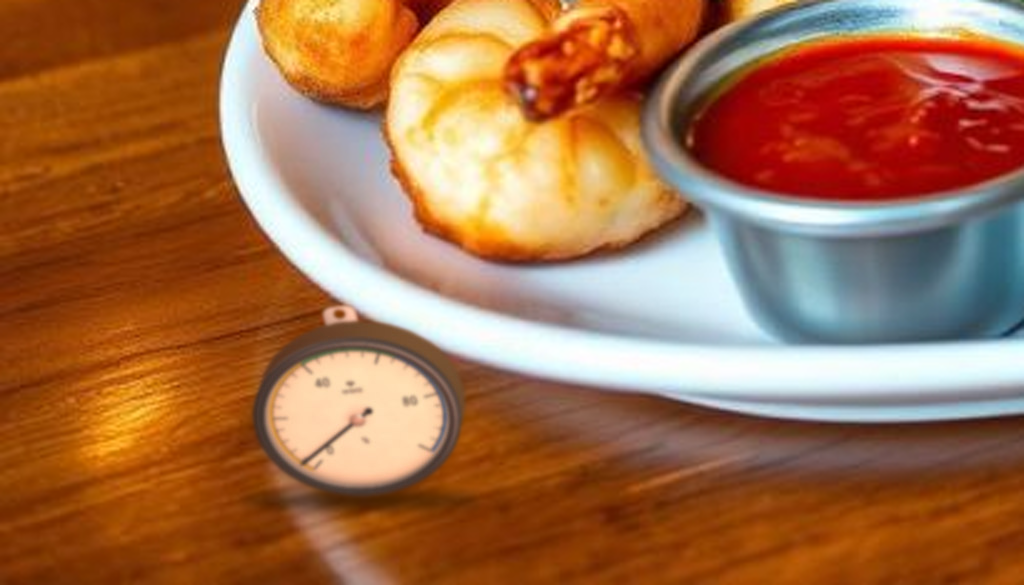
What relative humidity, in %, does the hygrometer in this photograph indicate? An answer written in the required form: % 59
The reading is % 4
